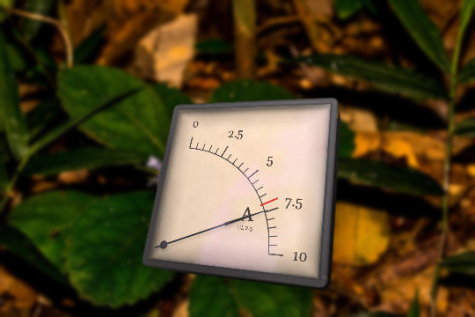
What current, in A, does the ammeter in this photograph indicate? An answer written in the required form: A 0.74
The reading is A 7.5
